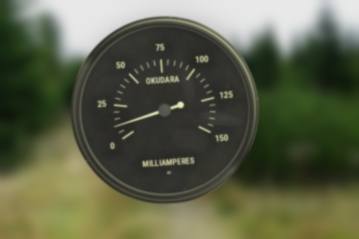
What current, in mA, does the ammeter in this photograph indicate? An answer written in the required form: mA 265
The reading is mA 10
